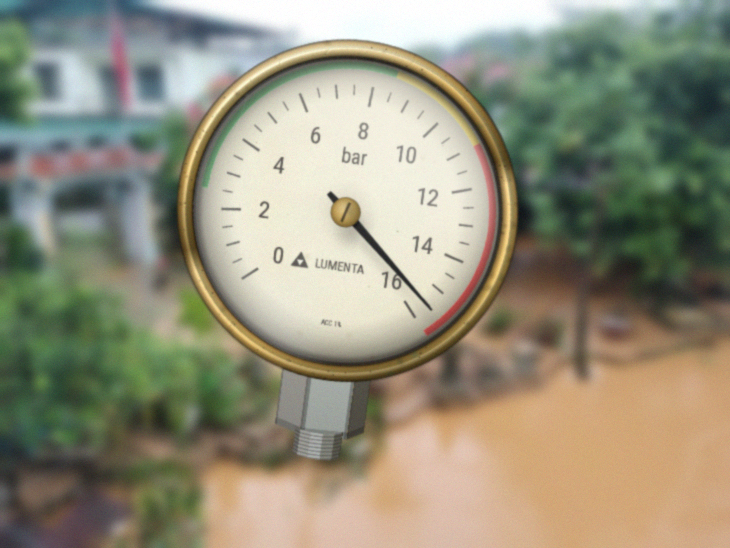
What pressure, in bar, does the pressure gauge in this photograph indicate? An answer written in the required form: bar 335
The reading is bar 15.5
